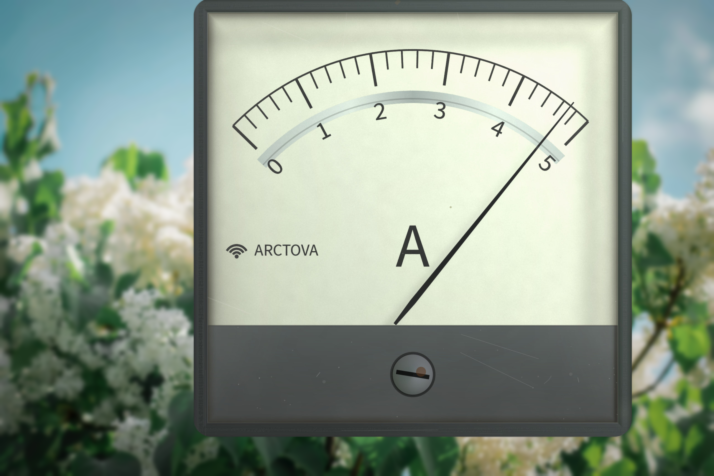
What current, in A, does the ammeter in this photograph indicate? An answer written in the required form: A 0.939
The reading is A 4.7
